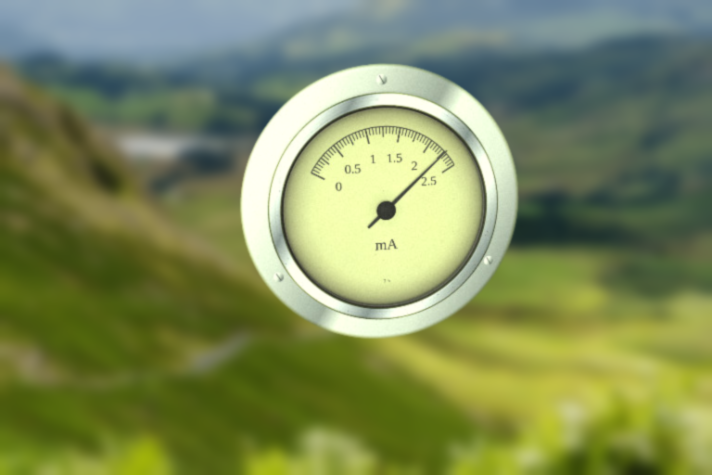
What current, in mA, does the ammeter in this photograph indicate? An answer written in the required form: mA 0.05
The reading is mA 2.25
